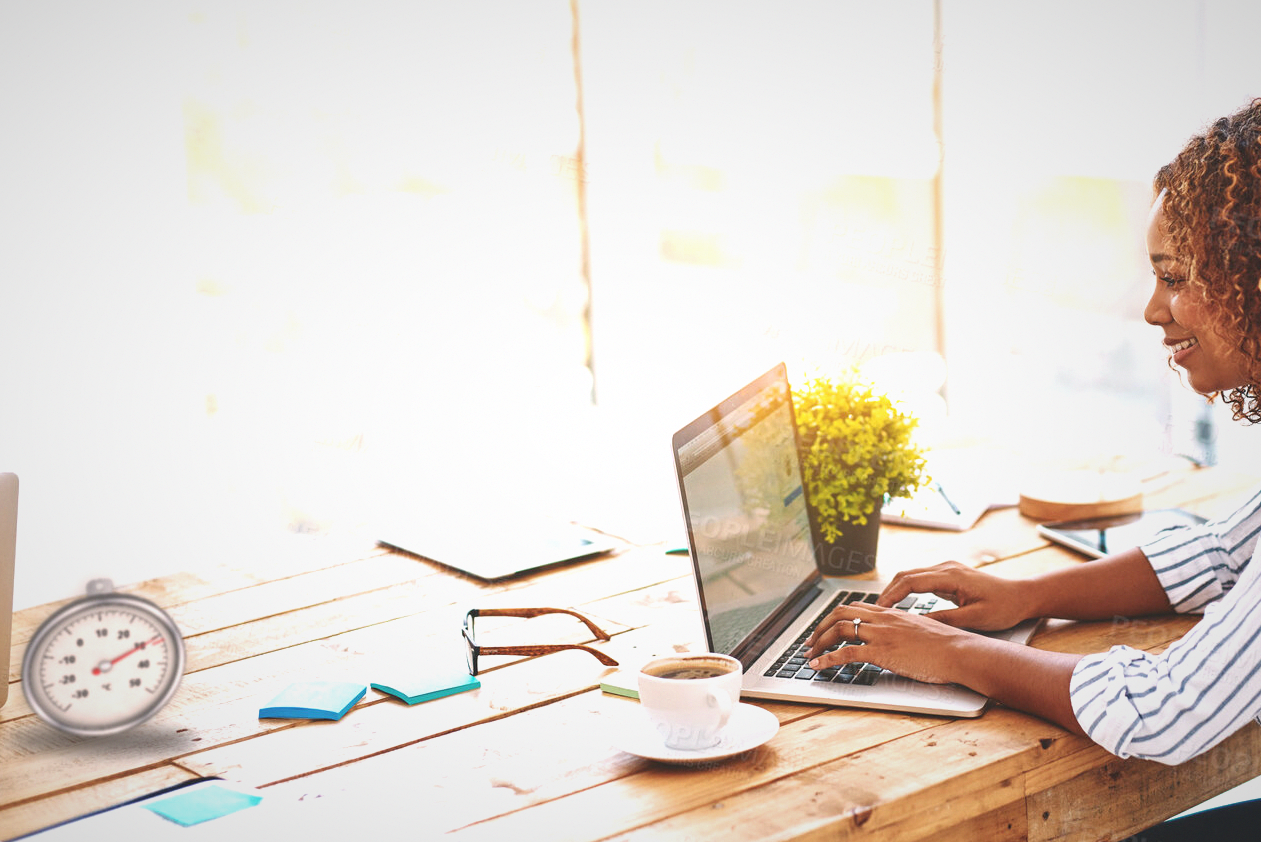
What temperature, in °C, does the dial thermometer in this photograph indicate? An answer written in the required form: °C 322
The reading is °C 30
